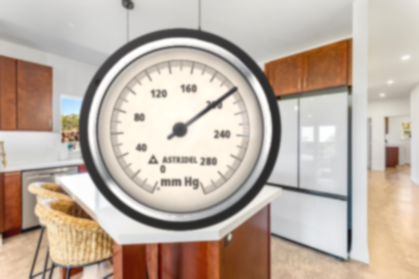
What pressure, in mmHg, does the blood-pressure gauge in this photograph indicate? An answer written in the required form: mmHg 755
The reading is mmHg 200
